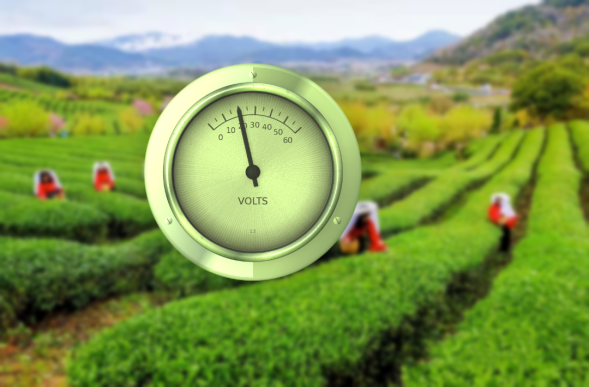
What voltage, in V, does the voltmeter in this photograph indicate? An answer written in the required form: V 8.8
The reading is V 20
